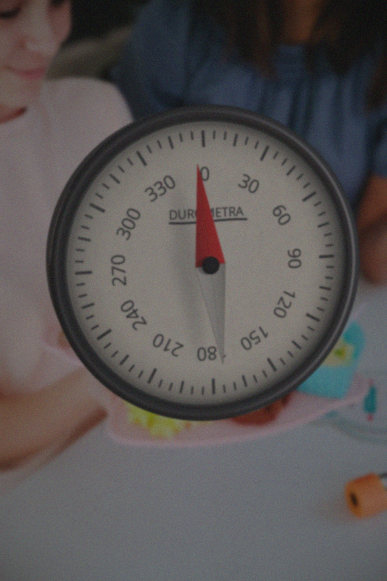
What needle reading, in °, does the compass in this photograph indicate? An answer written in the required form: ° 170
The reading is ° 355
